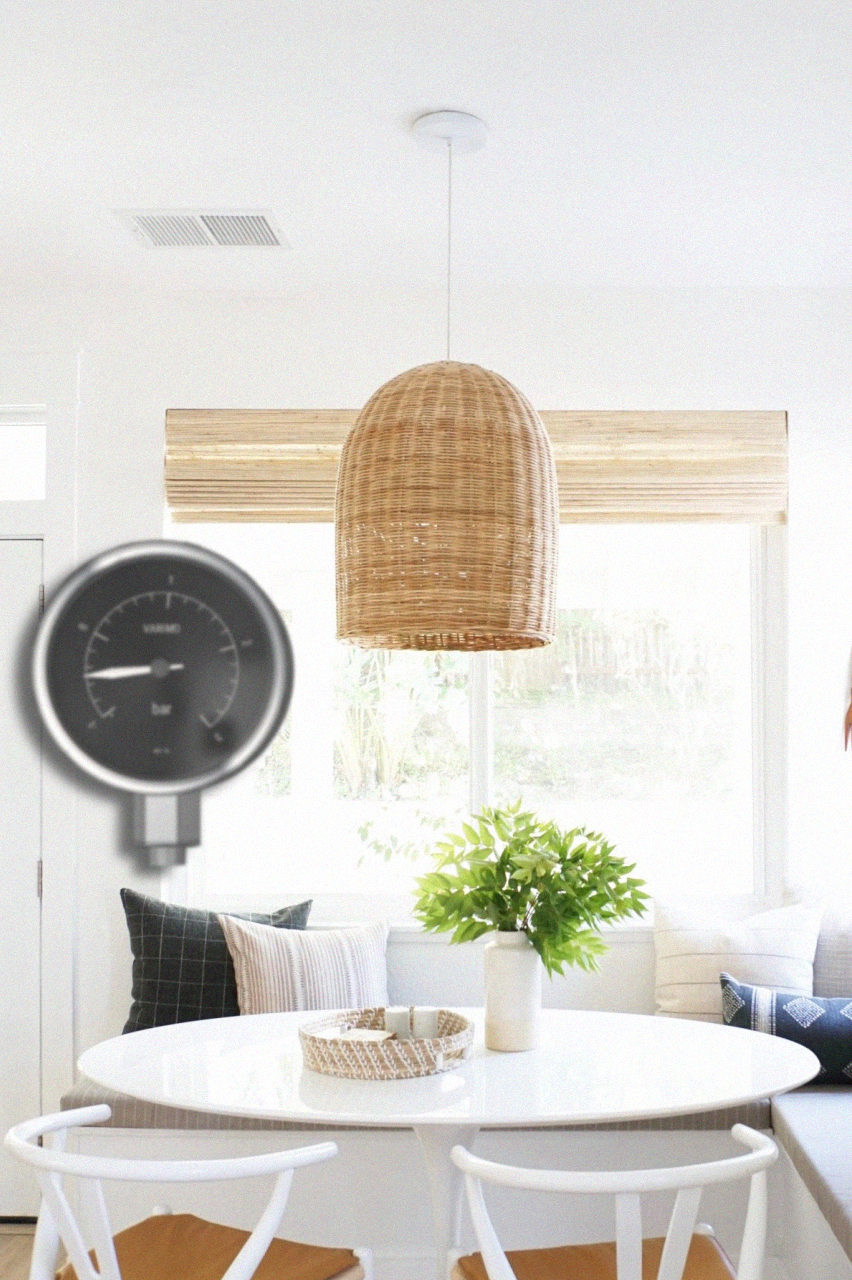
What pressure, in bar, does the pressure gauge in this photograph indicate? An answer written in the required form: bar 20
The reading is bar -0.5
